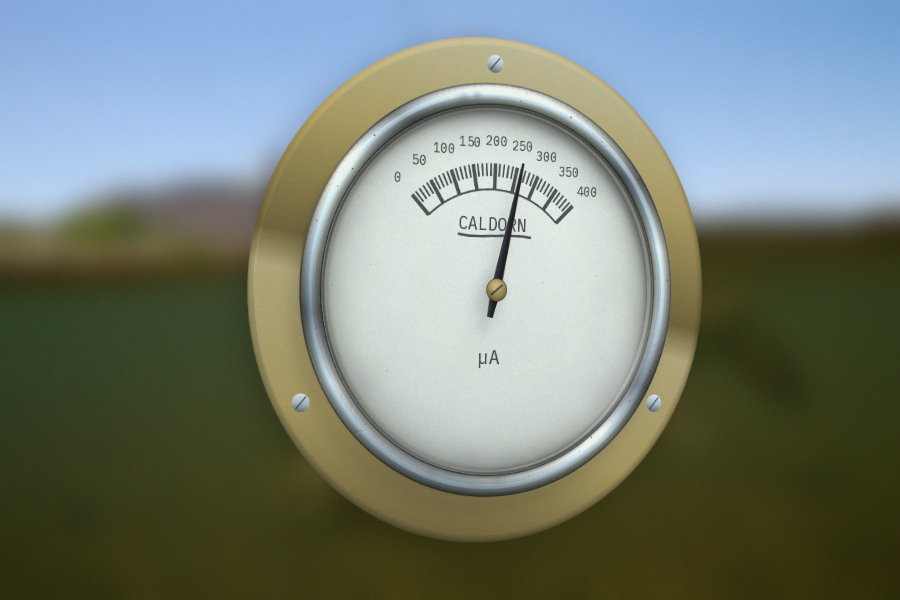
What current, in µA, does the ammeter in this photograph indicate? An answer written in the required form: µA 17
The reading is µA 250
